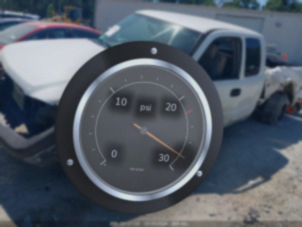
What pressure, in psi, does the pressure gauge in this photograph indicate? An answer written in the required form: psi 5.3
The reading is psi 28
